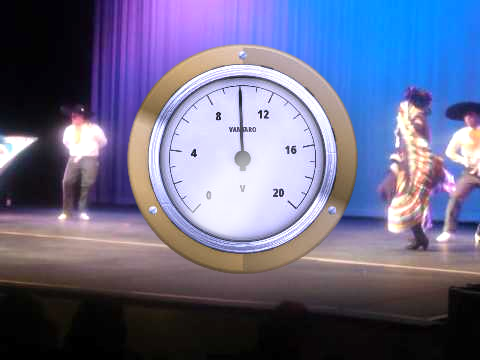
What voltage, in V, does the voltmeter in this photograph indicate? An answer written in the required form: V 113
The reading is V 10
